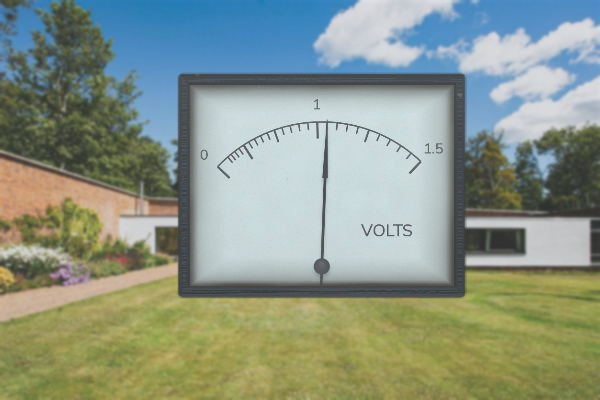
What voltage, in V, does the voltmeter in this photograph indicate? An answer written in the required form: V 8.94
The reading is V 1.05
